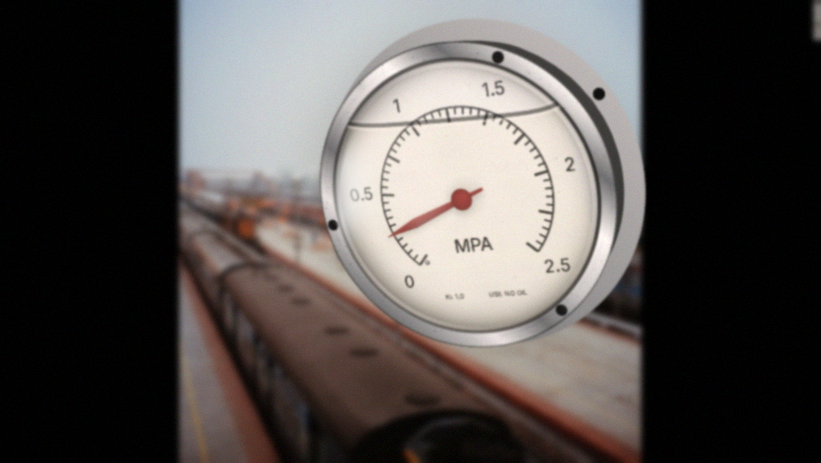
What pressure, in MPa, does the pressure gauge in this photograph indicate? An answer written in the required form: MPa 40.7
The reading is MPa 0.25
